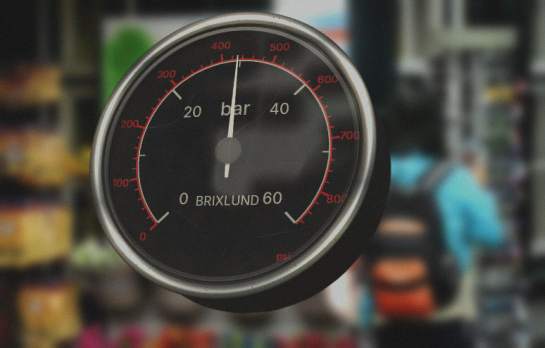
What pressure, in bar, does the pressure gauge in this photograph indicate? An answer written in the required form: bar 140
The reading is bar 30
